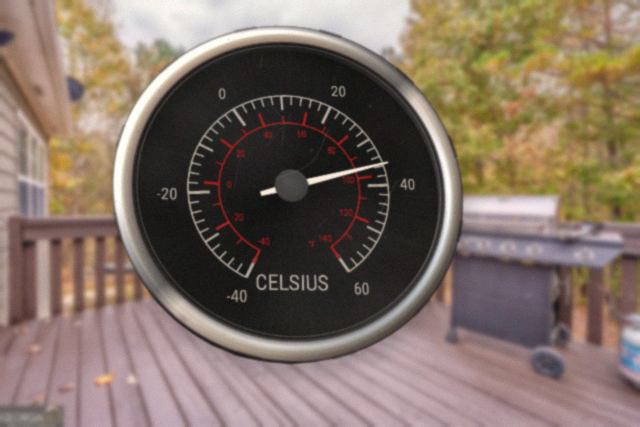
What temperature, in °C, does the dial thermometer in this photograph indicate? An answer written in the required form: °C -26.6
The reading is °C 36
